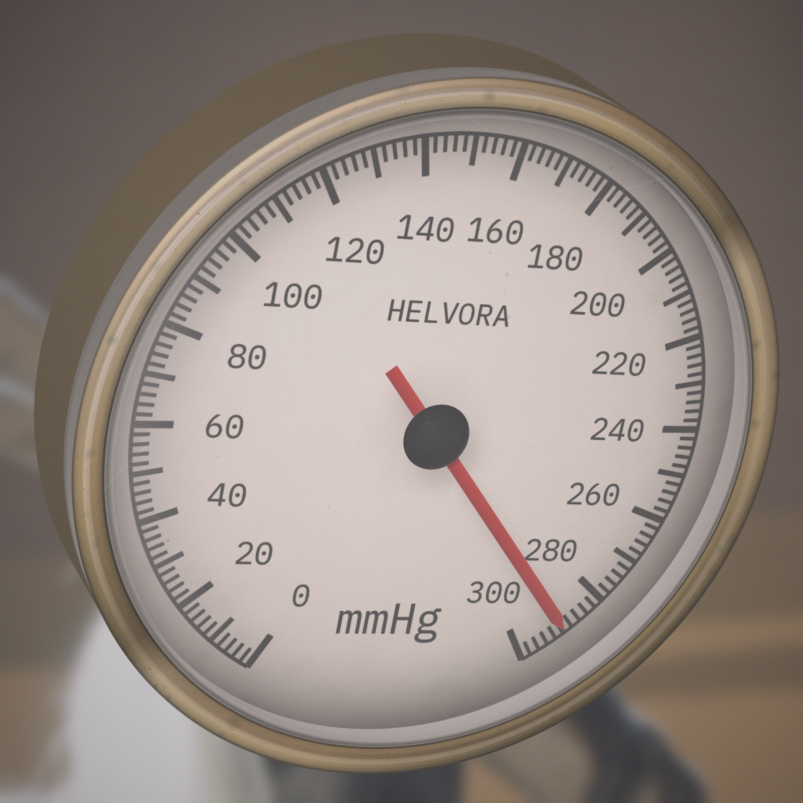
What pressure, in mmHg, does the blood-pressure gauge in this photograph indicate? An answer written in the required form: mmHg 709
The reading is mmHg 290
